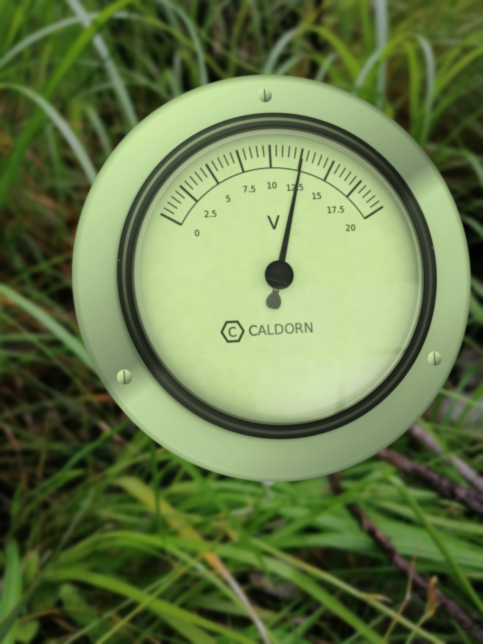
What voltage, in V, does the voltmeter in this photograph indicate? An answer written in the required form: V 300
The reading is V 12.5
